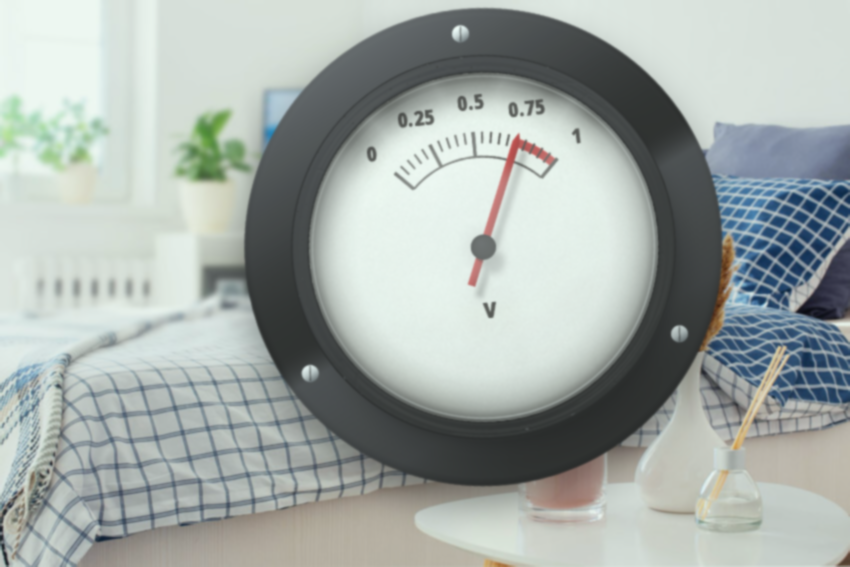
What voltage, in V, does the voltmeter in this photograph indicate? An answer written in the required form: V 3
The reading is V 0.75
